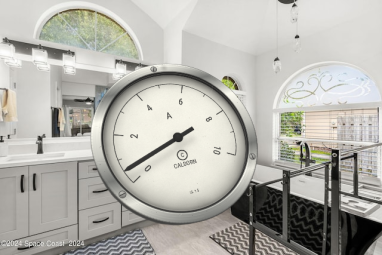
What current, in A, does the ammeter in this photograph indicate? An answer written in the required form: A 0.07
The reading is A 0.5
